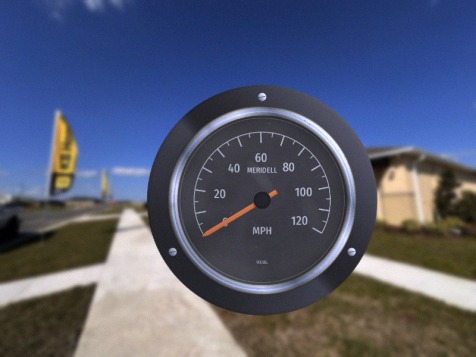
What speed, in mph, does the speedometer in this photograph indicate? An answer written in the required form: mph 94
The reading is mph 0
